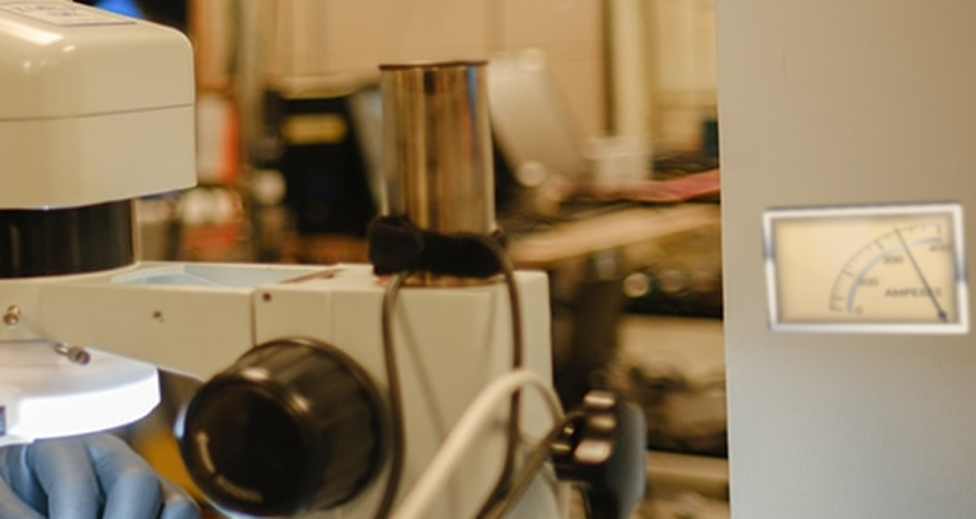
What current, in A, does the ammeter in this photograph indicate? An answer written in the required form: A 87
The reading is A 340
